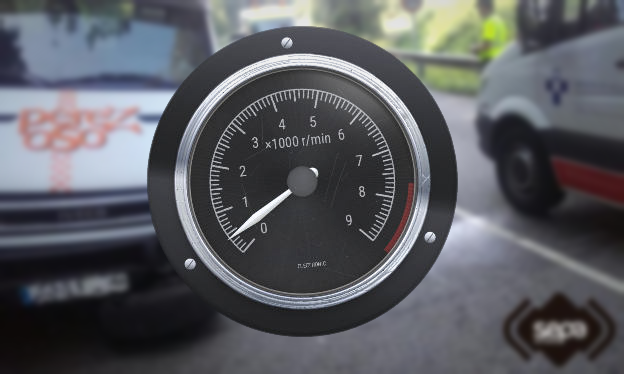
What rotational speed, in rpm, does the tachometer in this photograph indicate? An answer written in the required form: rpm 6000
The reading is rpm 400
